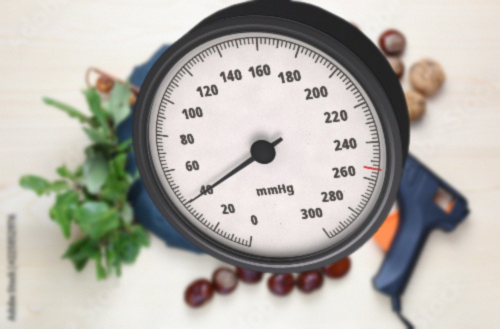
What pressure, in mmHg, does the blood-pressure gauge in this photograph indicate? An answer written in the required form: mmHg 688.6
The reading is mmHg 40
